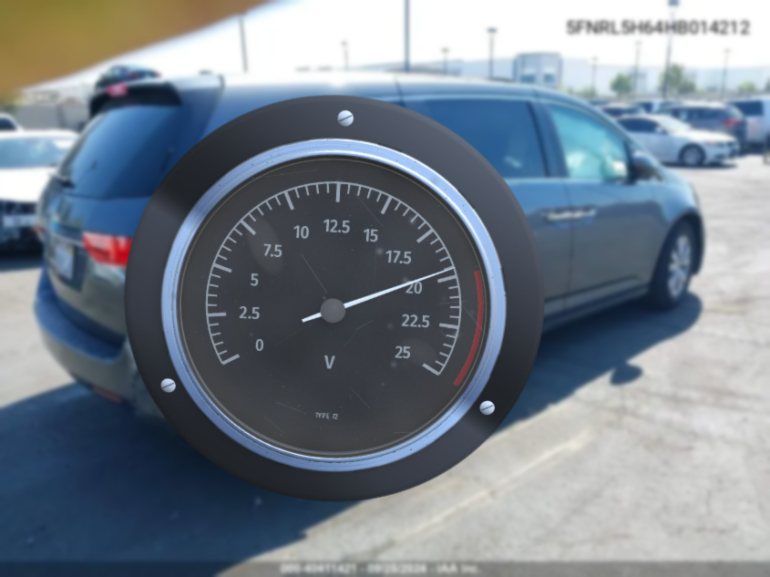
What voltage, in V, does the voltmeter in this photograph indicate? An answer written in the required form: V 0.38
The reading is V 19.5
